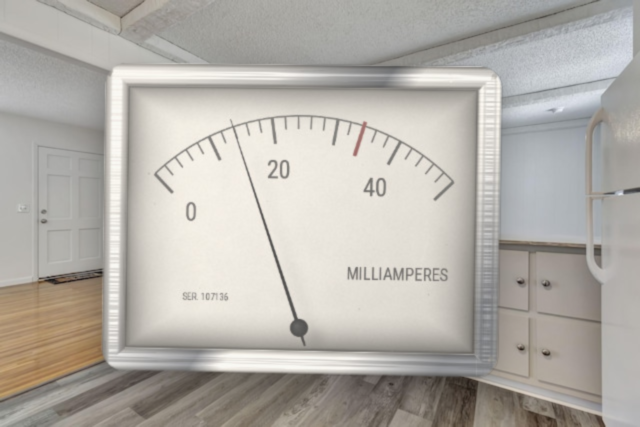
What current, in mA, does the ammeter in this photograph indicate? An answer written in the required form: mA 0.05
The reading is mA 14
